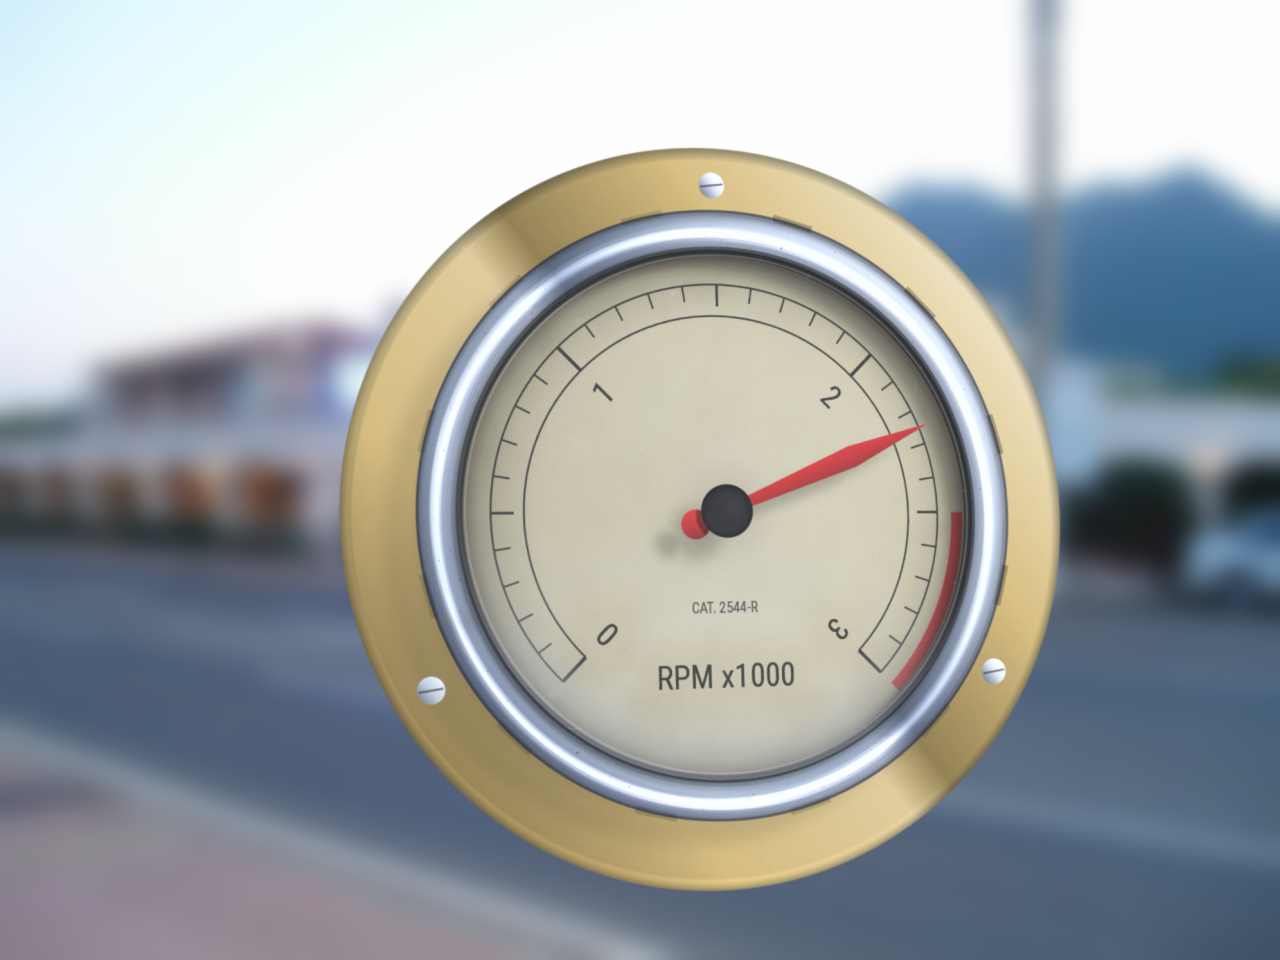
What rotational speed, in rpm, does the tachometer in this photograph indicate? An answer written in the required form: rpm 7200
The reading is rpm 2250
